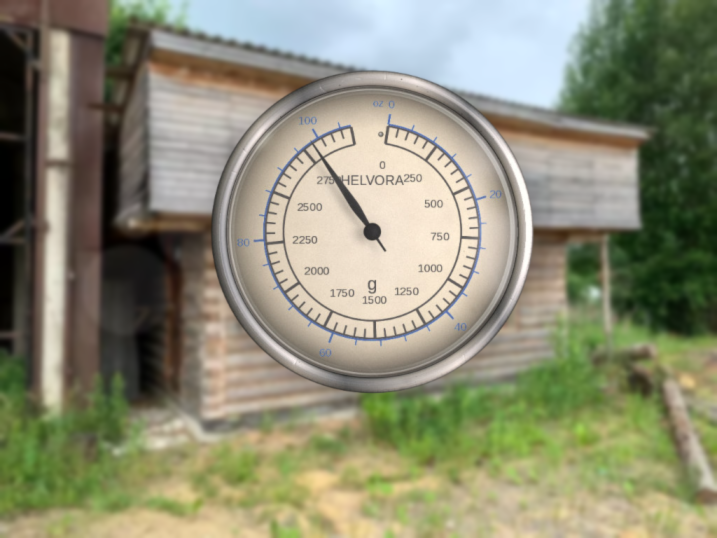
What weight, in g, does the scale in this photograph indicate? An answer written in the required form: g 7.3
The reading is g 2800
